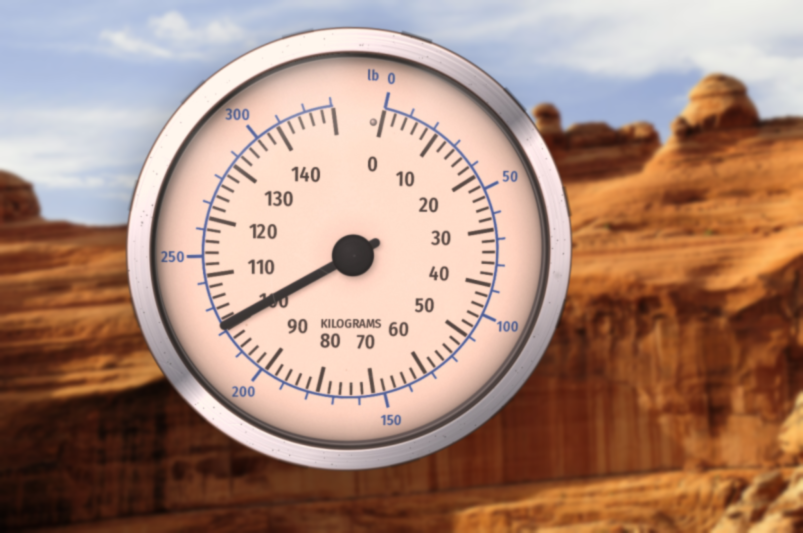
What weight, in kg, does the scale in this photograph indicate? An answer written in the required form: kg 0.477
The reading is kg 101
